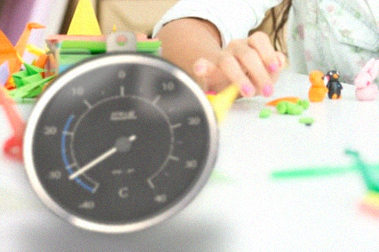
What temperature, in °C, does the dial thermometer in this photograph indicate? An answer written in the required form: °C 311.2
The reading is °C -32.5
